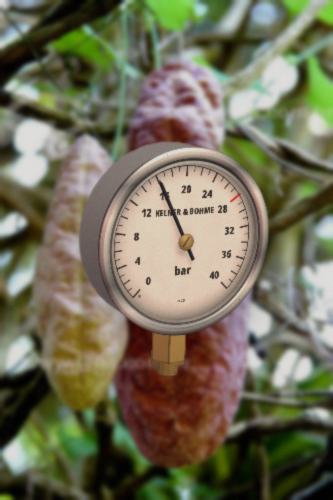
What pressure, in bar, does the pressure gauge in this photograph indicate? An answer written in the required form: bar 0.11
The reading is bar 16
